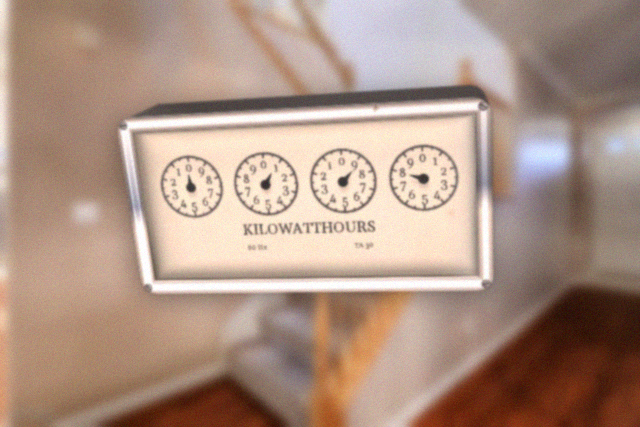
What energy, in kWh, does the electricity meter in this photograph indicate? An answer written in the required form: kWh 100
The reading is kWh 88
